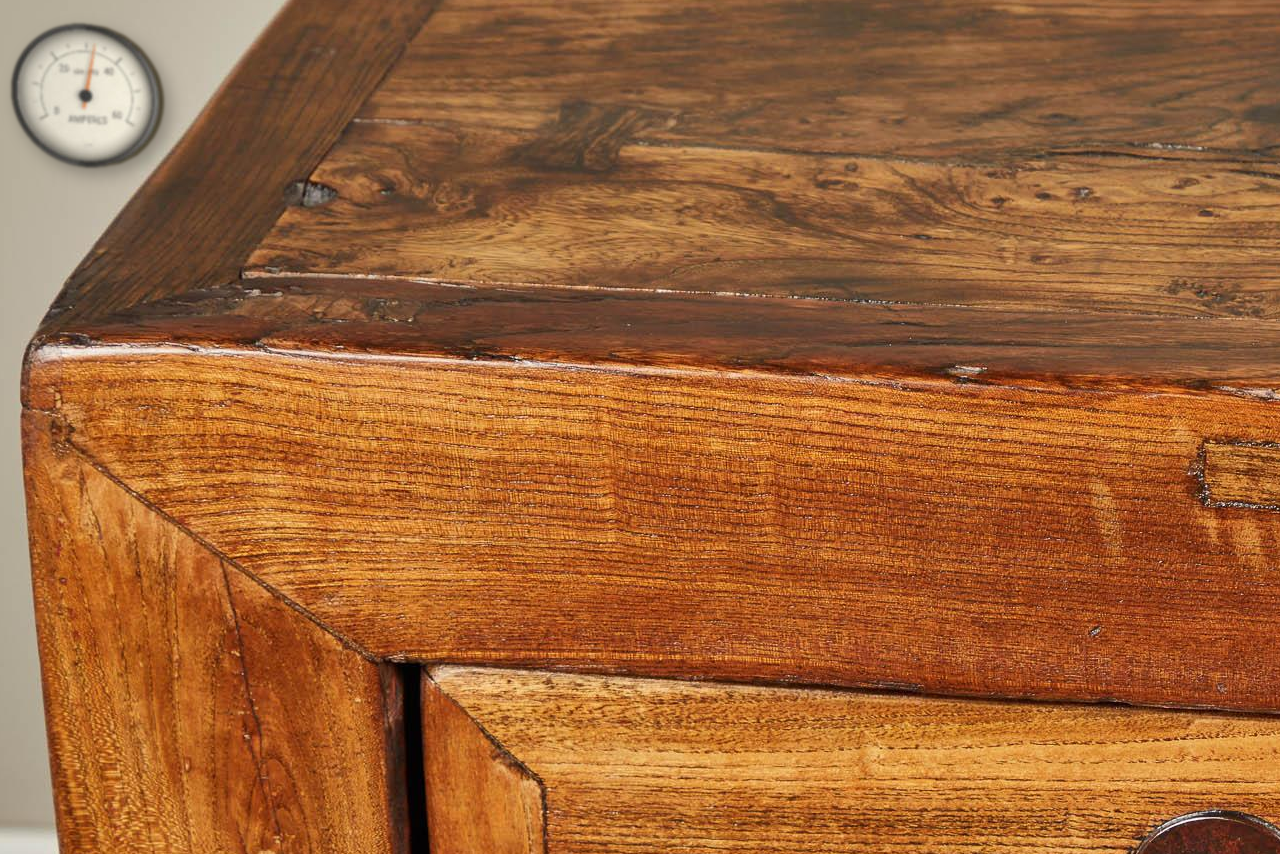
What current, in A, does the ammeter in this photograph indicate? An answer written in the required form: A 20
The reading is A 32.5
